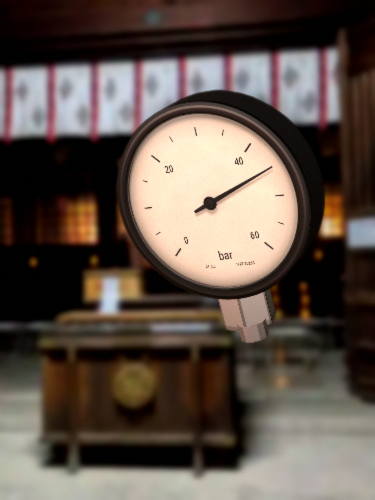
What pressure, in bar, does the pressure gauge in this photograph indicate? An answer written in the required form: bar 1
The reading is bar 45
